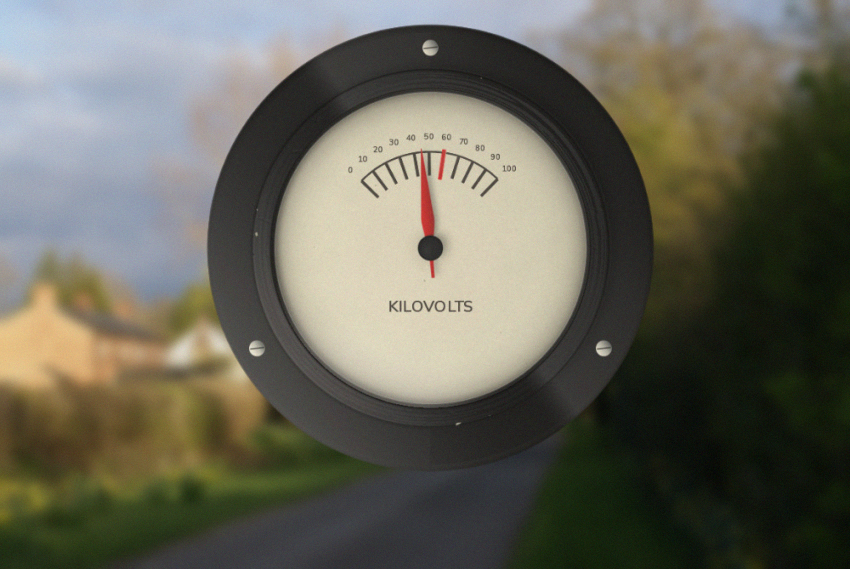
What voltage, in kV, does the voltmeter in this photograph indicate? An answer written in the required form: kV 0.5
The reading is kV 45
